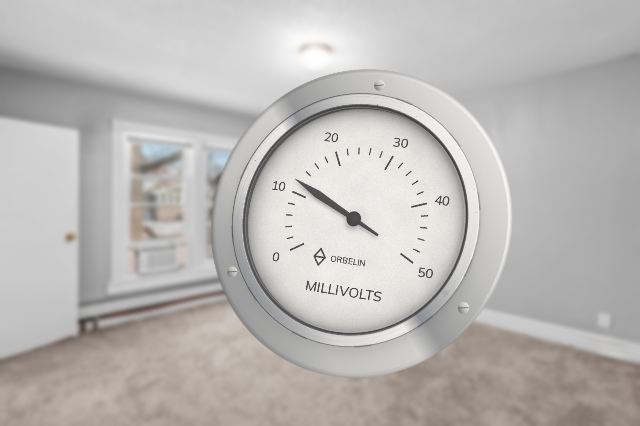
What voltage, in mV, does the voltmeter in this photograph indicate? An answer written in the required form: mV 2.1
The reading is mV 12
